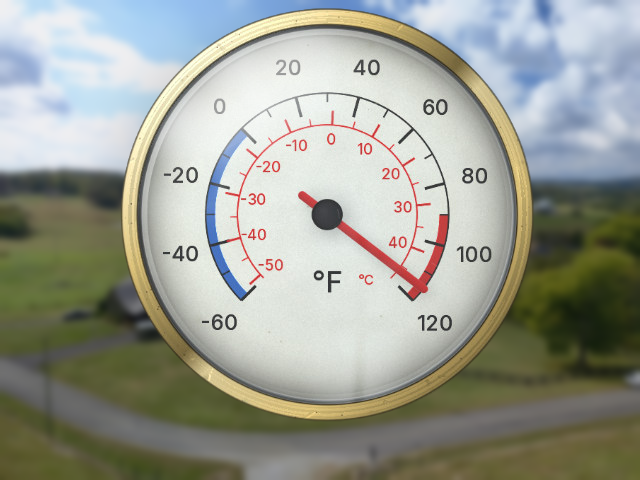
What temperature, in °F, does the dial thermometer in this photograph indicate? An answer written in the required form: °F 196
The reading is °F 115
